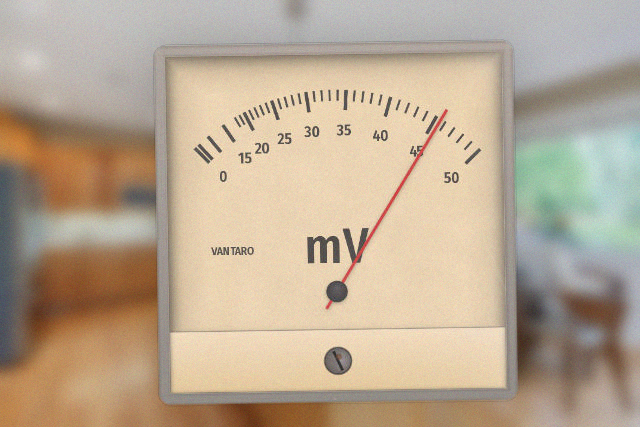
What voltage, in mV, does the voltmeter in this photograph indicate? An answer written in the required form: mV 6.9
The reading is mV 45.5
